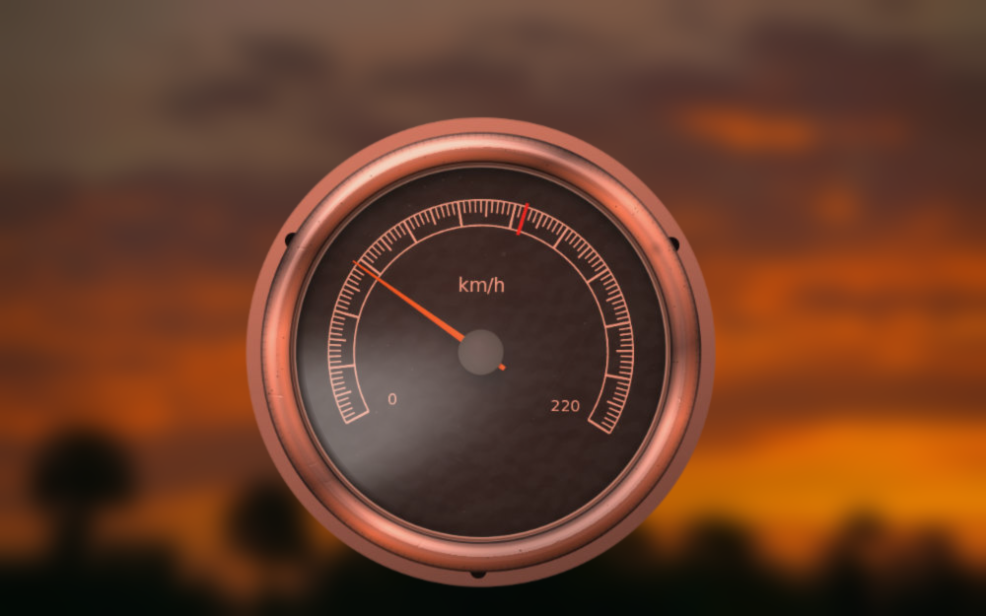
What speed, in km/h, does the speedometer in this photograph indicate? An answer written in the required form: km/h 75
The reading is km/h 58
